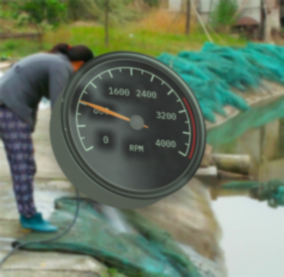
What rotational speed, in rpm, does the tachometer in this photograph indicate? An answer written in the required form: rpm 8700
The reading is rpm 800
